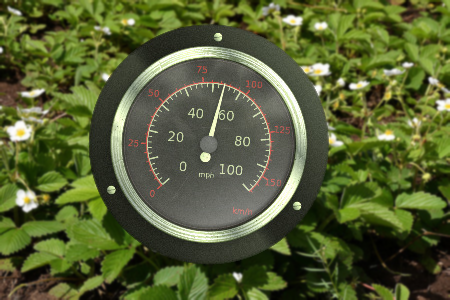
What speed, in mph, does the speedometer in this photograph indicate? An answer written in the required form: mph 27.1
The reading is mph 54
